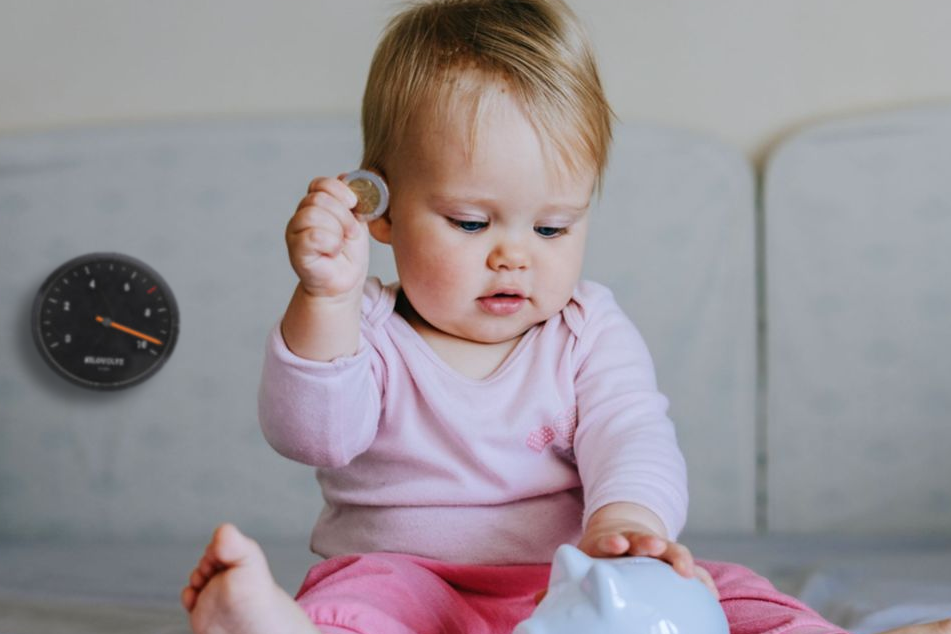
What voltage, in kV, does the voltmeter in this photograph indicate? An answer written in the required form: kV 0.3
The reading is kV 9.5
